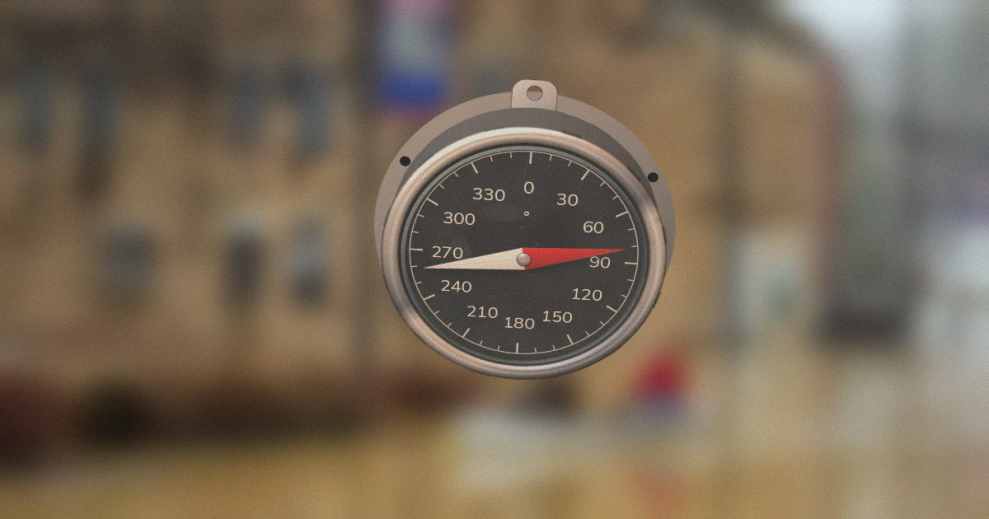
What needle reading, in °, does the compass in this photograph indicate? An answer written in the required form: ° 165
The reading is ° 80
